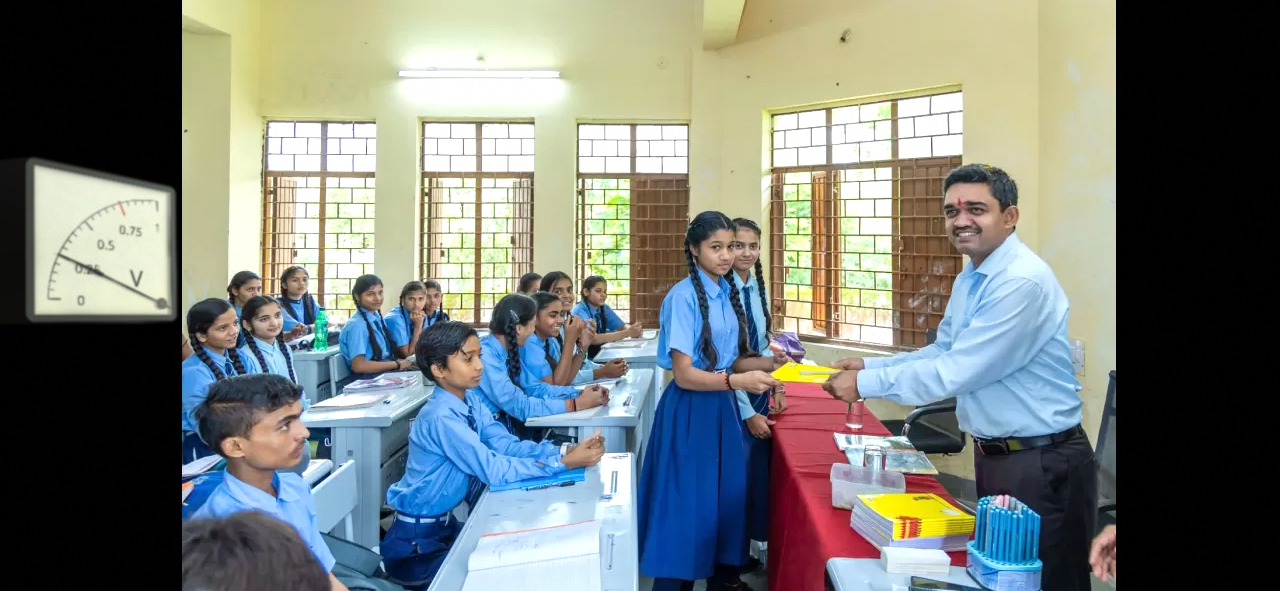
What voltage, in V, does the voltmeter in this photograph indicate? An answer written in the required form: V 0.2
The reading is V 0.25
